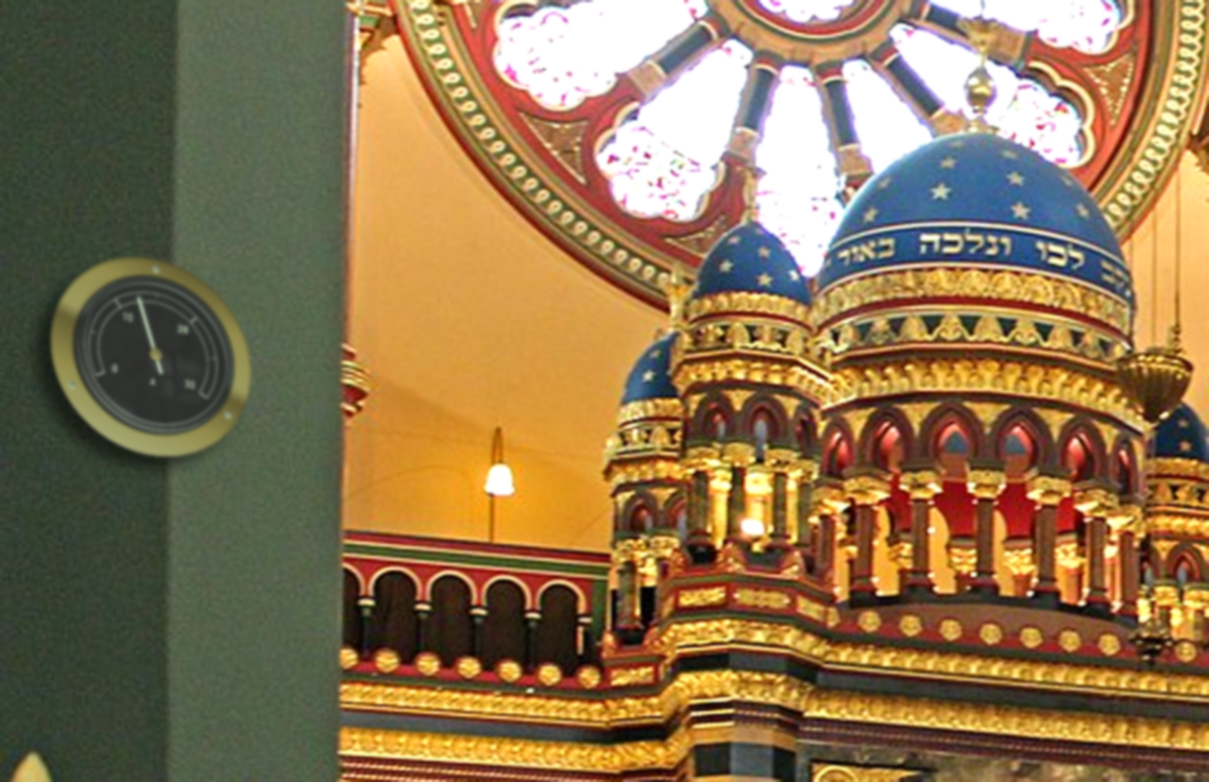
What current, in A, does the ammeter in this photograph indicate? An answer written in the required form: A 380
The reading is A 12.5
